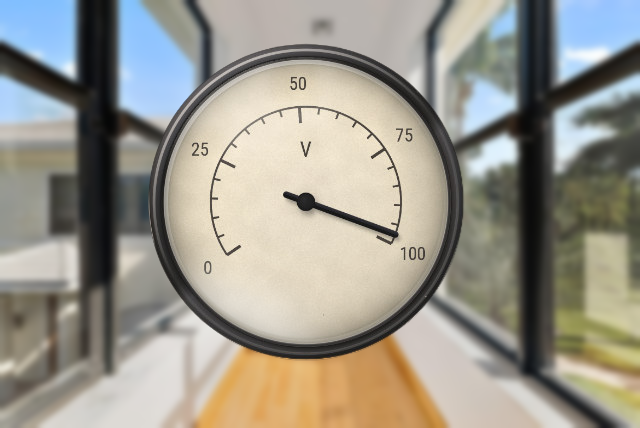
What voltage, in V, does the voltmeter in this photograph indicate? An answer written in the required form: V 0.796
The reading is V 97.5
